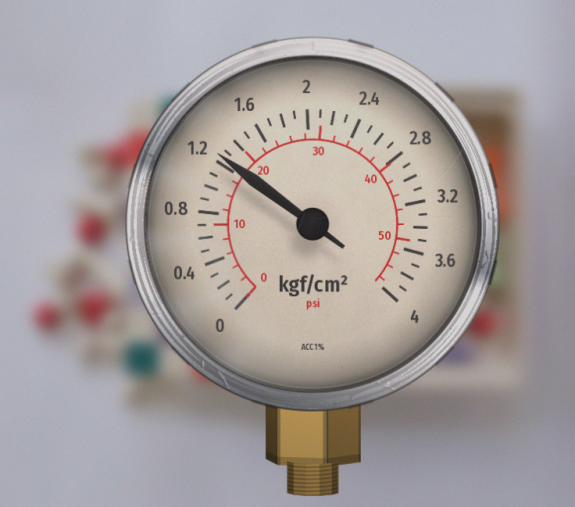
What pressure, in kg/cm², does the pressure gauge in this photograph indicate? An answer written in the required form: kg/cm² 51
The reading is kg/cm² 1.25
